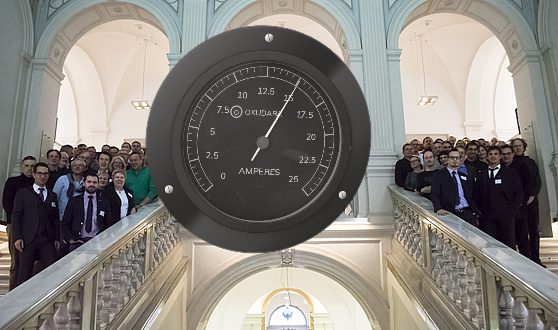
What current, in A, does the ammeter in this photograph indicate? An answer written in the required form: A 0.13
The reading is A 15
